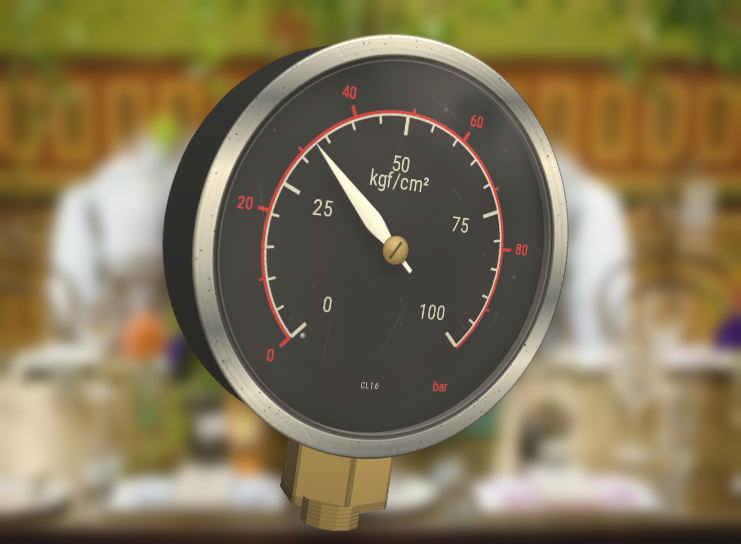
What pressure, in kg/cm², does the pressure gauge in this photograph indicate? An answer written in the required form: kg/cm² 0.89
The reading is kg/cm² 32.5
